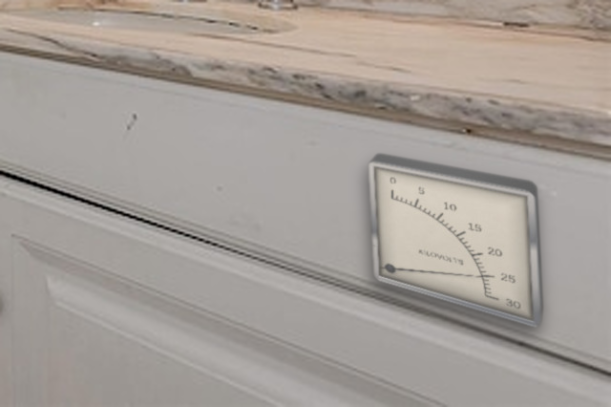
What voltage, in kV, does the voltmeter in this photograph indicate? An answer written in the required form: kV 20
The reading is kV 25
